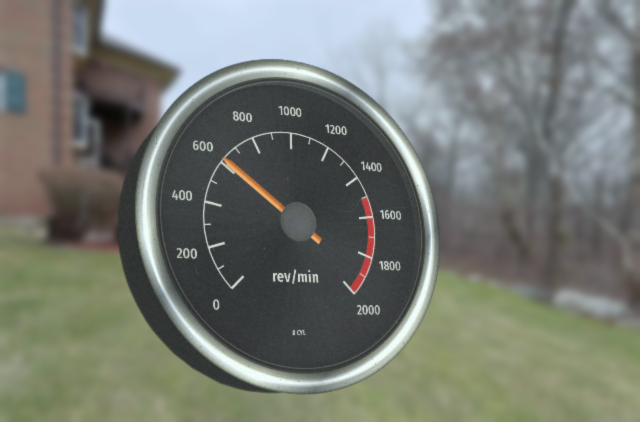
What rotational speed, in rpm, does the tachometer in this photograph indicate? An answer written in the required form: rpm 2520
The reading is rpm 600
